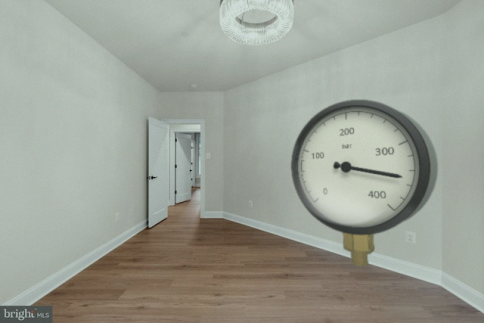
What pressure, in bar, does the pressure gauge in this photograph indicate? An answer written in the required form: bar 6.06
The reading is bar 350
